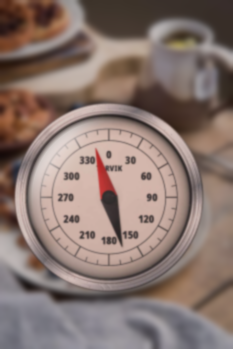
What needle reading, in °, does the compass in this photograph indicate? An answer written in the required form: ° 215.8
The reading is ° 345
